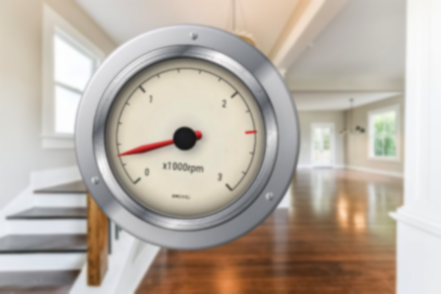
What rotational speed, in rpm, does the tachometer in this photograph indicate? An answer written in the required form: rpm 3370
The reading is rpm 300
